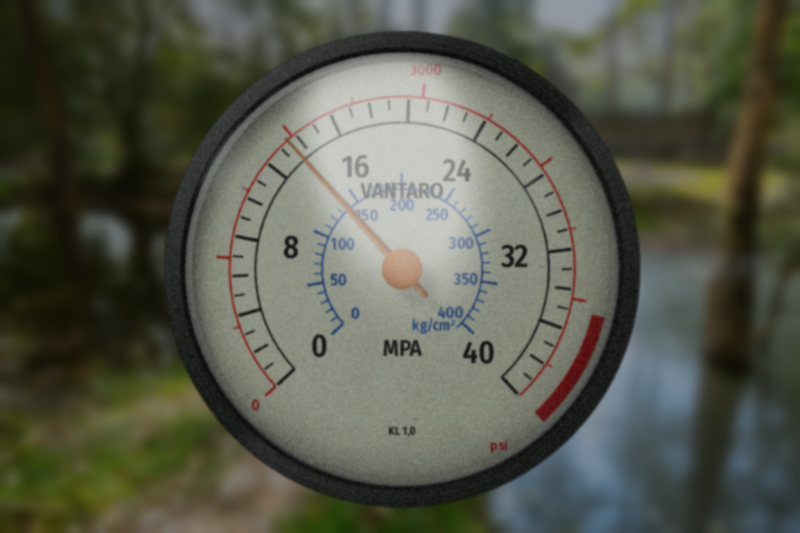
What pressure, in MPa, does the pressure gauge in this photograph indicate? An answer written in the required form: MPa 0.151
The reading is MPa 13.5
